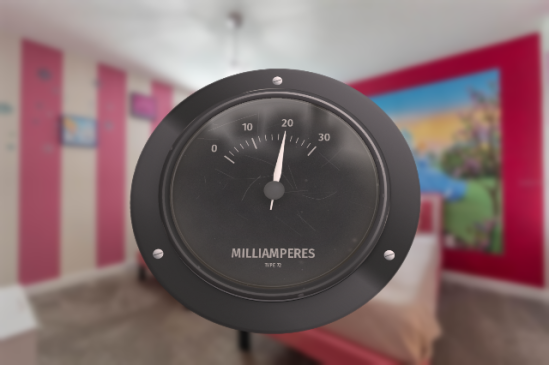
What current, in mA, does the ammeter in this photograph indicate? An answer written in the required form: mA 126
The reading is mA 20
